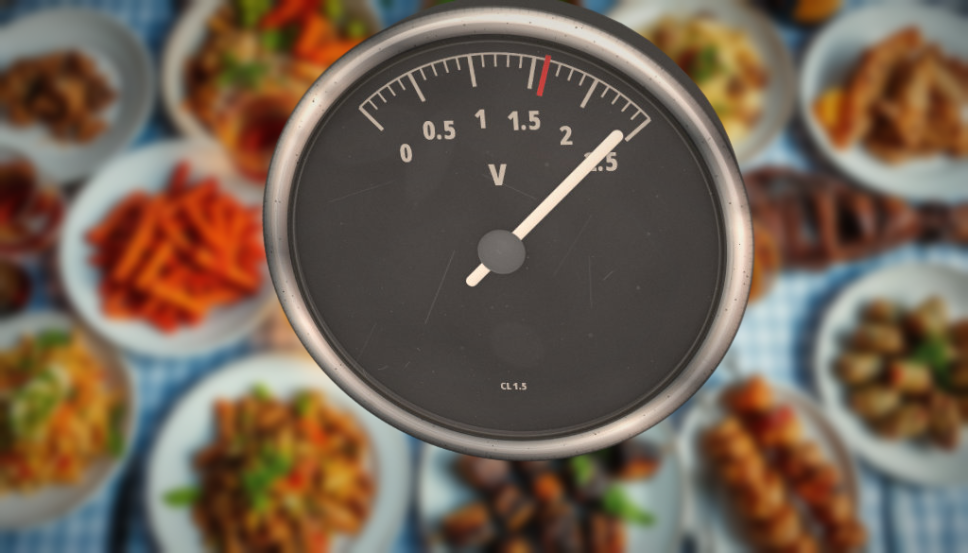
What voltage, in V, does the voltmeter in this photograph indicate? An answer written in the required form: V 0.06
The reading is V 2.4
